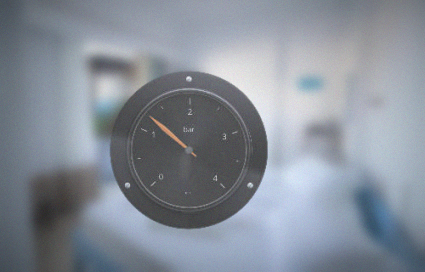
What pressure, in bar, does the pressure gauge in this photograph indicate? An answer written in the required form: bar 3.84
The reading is bar 1.25
